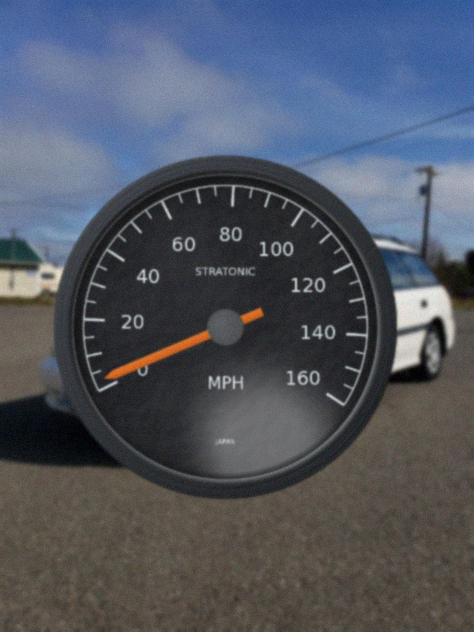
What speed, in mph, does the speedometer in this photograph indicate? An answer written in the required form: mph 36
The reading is mph 2.5
